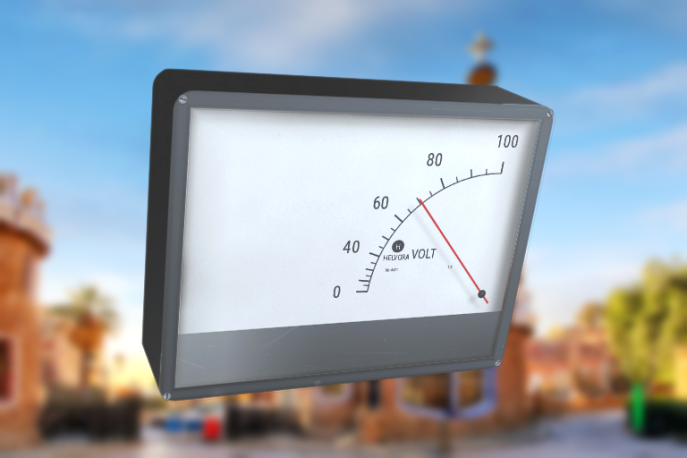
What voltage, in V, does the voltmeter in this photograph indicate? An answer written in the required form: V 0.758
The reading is V 70
